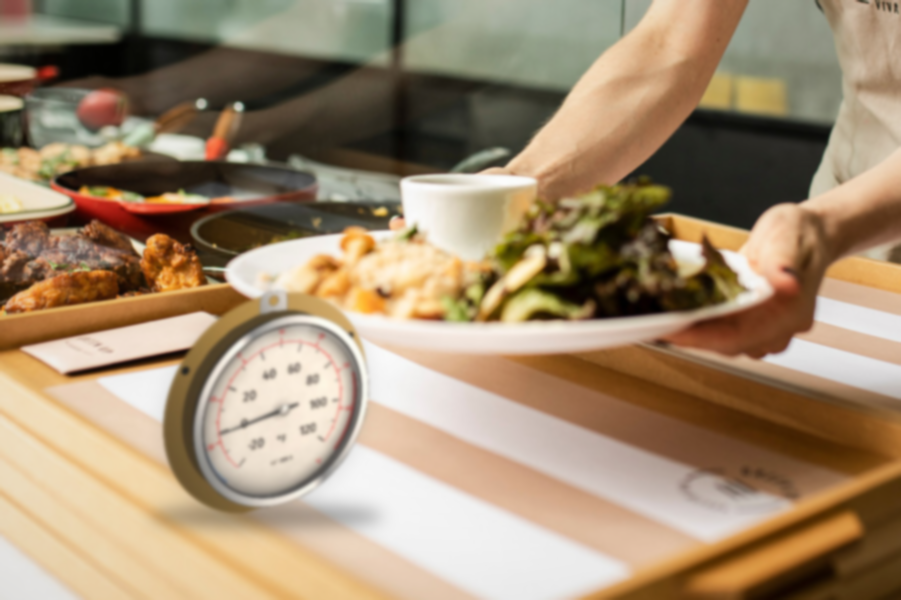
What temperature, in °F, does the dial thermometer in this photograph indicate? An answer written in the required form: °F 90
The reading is °F 0
